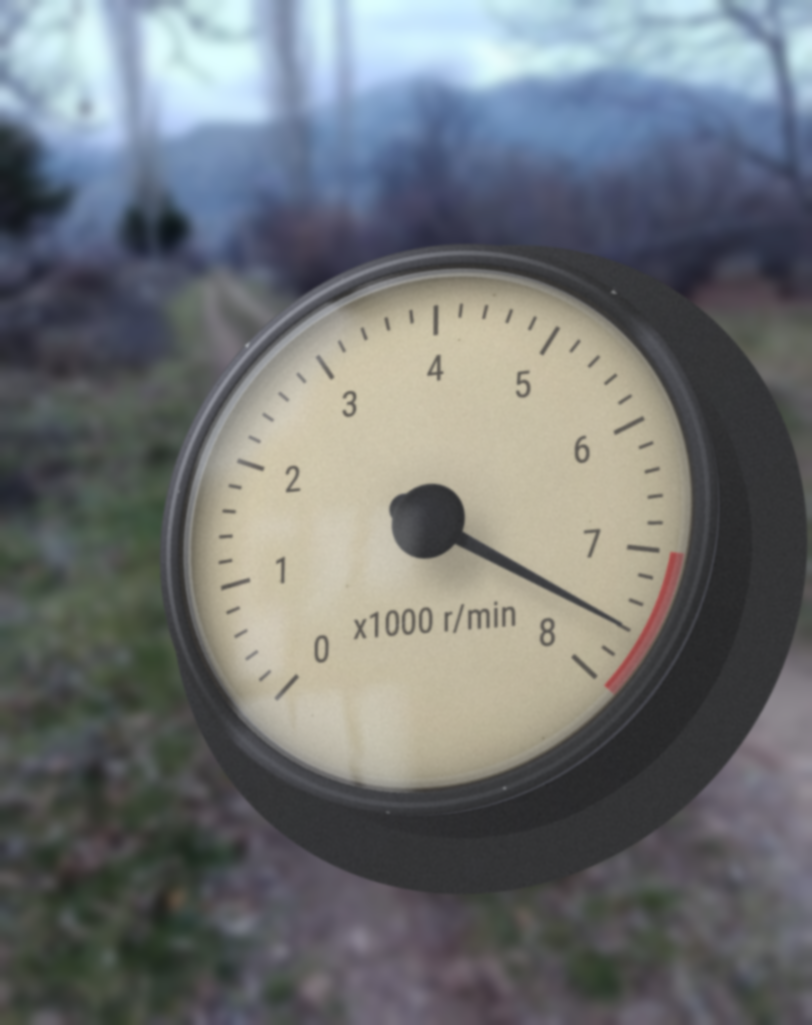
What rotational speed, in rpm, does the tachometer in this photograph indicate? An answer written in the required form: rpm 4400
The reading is rpm 7600
